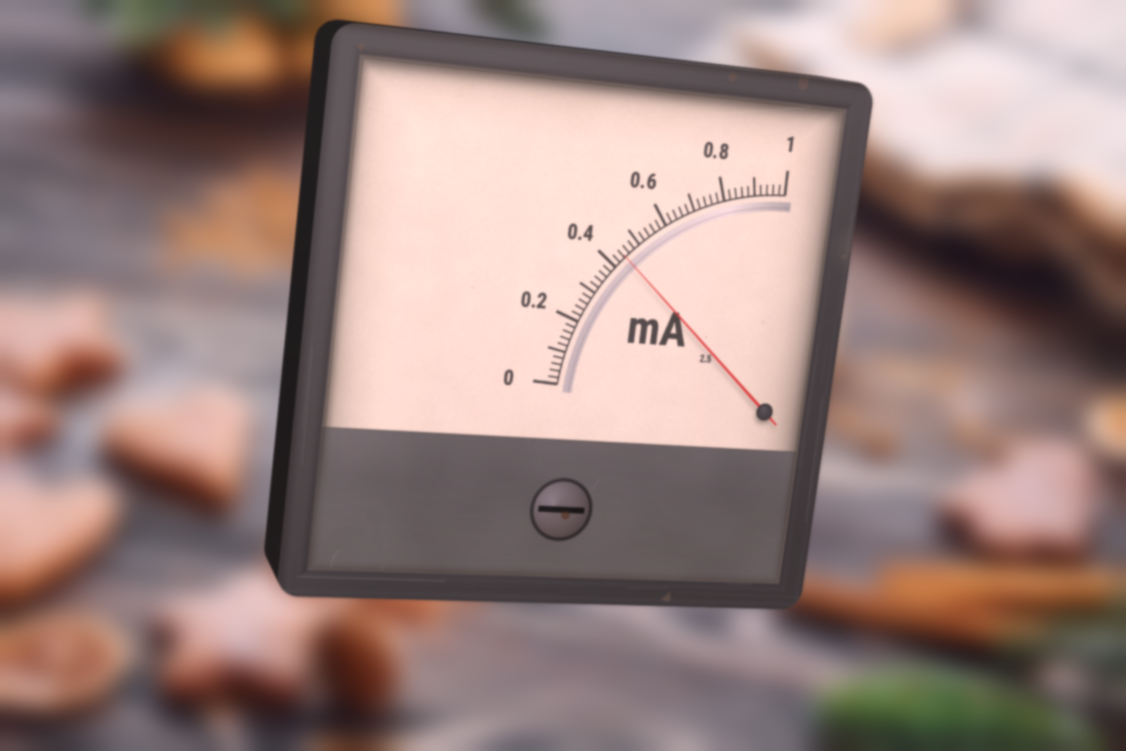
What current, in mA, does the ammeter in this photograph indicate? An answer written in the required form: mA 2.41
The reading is mA 0.44
